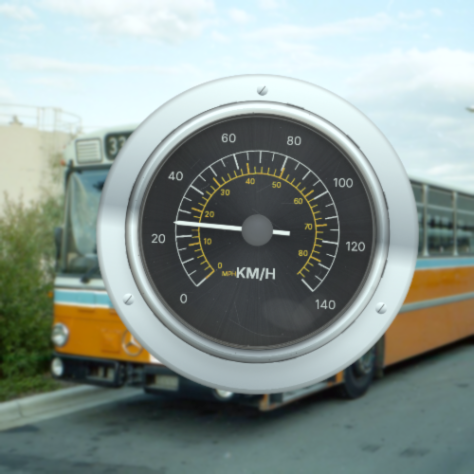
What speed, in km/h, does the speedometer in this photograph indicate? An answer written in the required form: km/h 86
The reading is km/h 25
